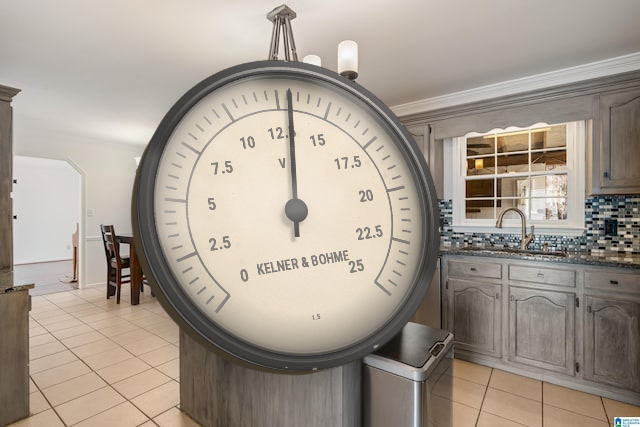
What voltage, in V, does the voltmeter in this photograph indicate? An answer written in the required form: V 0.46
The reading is V 13
